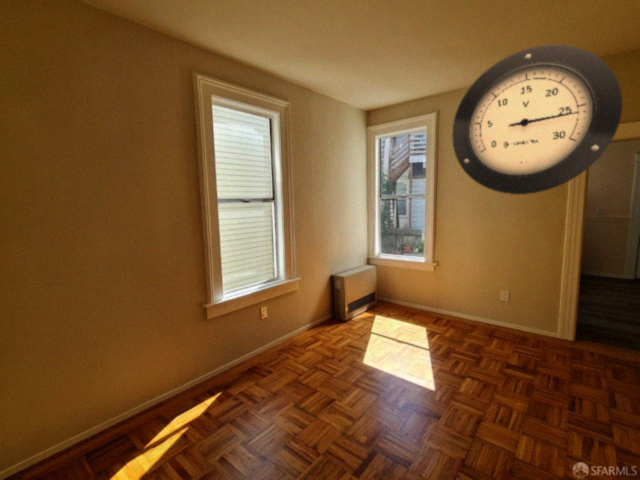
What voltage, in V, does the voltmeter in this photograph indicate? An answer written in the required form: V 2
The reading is V 26
